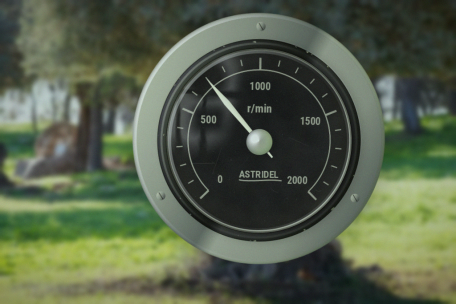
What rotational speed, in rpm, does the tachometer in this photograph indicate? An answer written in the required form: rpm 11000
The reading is rpm 700
